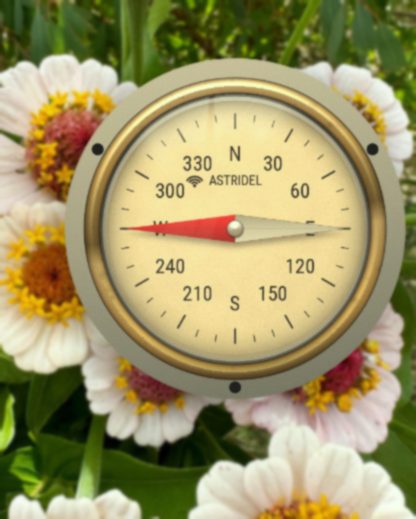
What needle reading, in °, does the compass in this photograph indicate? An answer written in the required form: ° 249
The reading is ° 270
